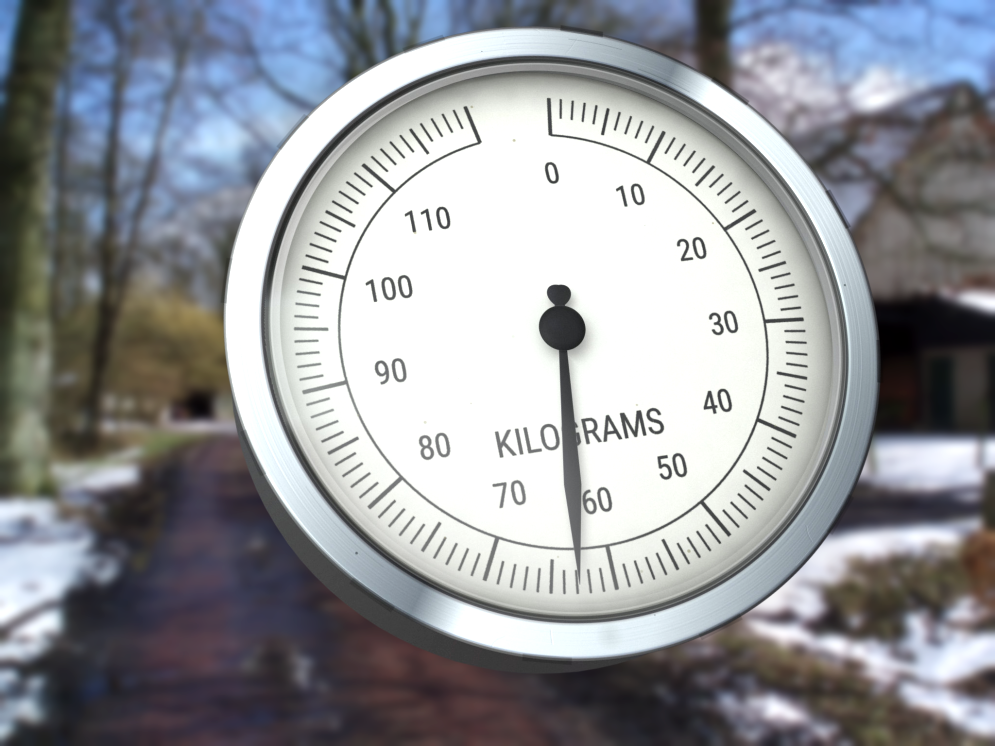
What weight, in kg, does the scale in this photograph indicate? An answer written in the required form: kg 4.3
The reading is kg 63
